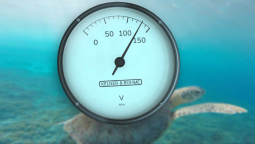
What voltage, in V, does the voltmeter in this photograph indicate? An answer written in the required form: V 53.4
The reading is V 130
